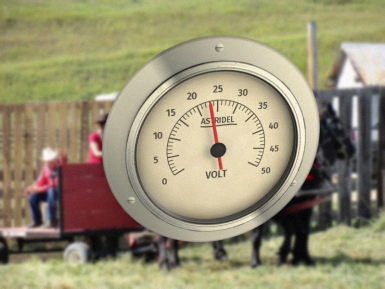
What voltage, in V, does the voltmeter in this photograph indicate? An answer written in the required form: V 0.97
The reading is V 23
